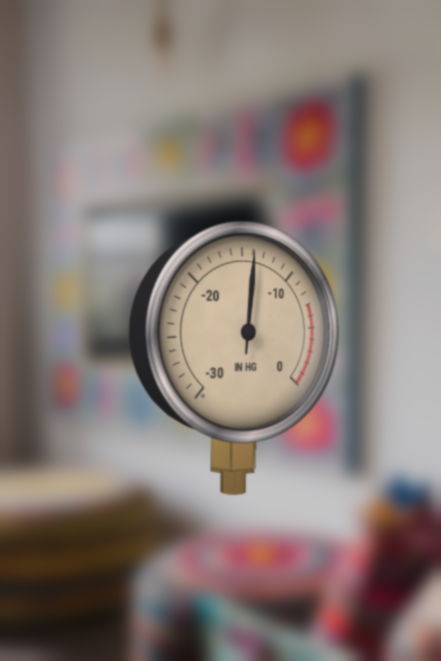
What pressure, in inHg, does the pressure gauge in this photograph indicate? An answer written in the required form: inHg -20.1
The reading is inHg -14
